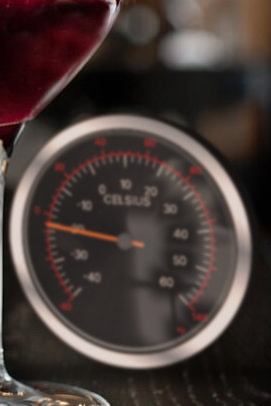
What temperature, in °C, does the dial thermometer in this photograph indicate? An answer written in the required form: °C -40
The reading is °C -20
